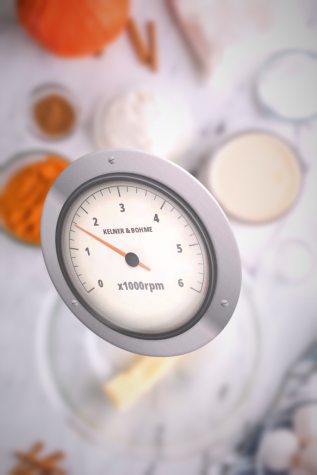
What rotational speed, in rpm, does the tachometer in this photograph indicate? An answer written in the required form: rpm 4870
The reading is rpm 1600
